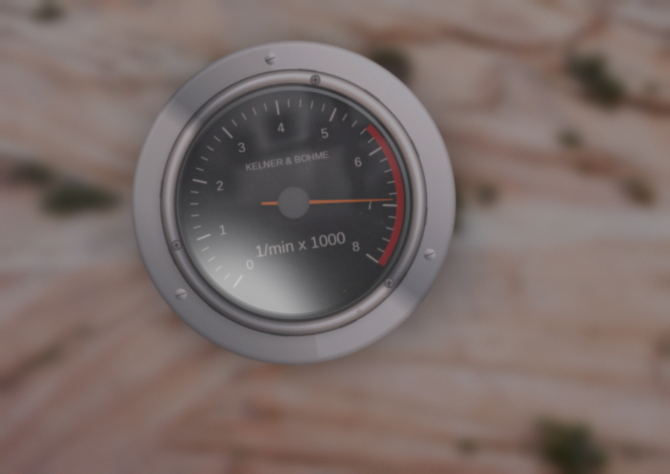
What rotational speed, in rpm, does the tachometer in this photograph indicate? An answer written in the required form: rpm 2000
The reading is rpm 6900
